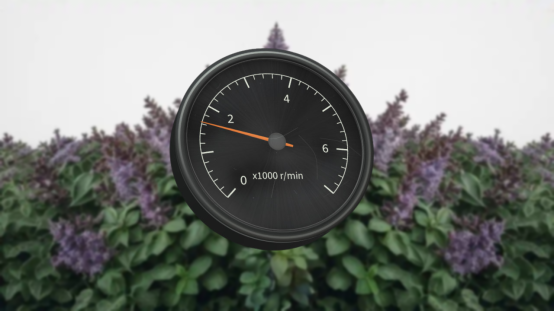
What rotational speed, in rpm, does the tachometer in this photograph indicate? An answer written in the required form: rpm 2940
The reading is rpm 1600
